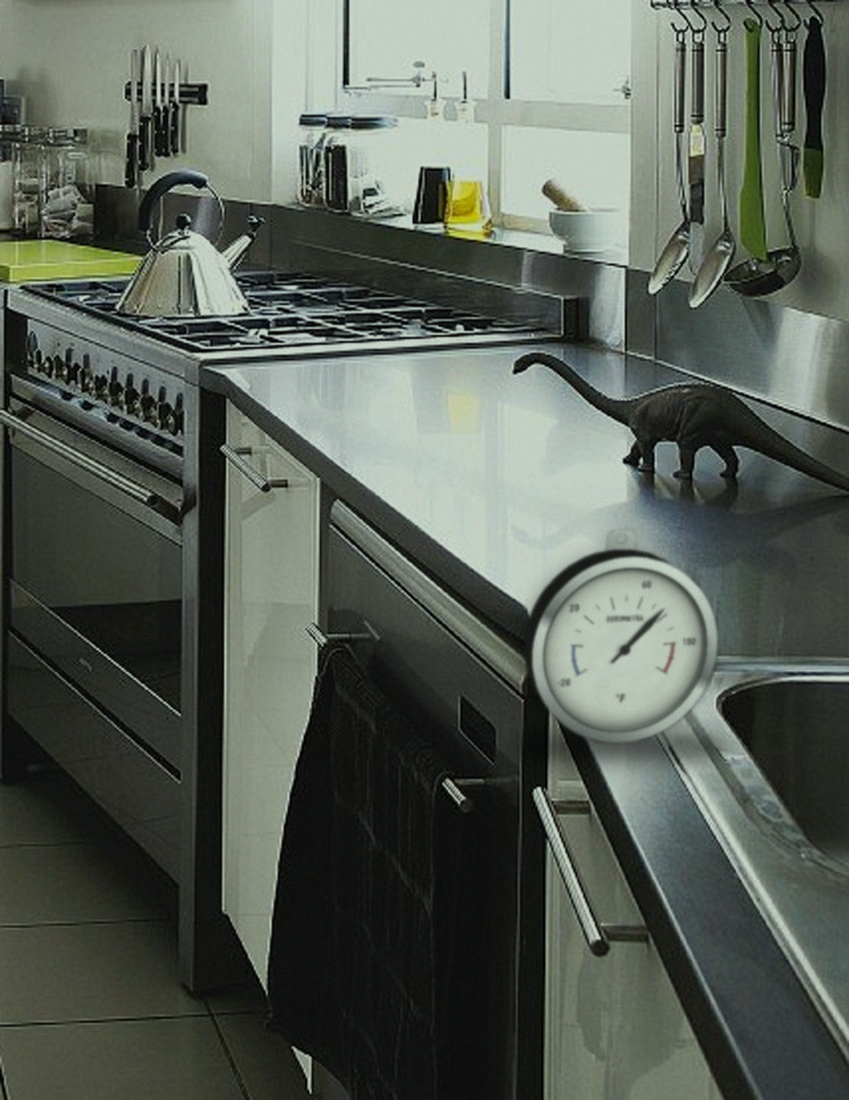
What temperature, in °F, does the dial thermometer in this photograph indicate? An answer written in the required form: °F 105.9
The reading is °F 75
